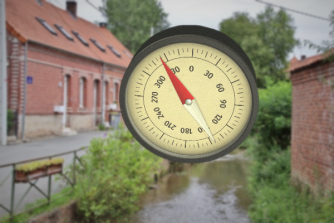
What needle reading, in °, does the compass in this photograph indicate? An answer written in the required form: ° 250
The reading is ° 325
